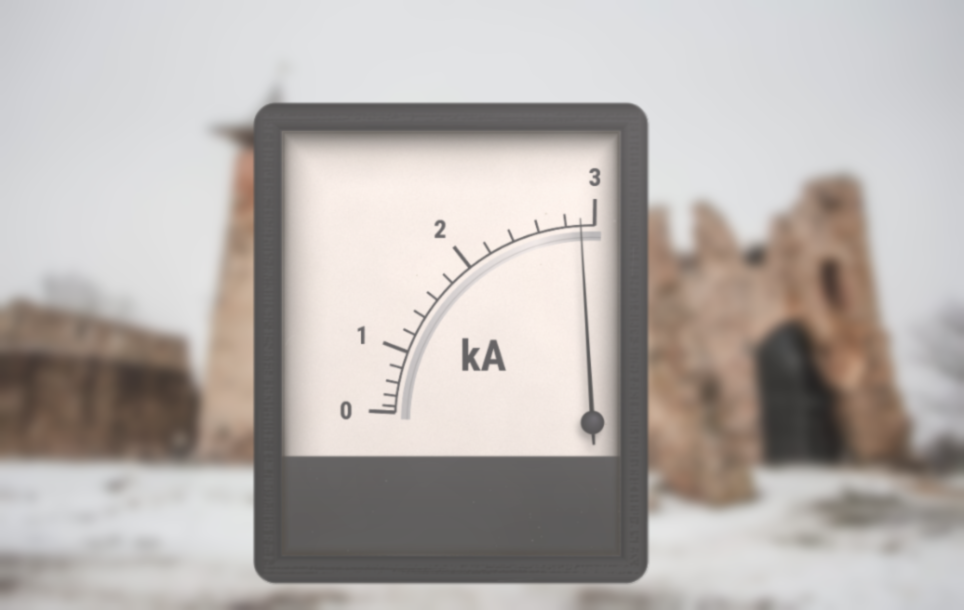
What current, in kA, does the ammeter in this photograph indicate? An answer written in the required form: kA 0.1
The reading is kA 2.9
